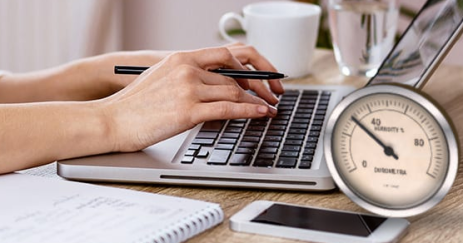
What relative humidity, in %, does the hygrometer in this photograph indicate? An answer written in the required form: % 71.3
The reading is % 30
